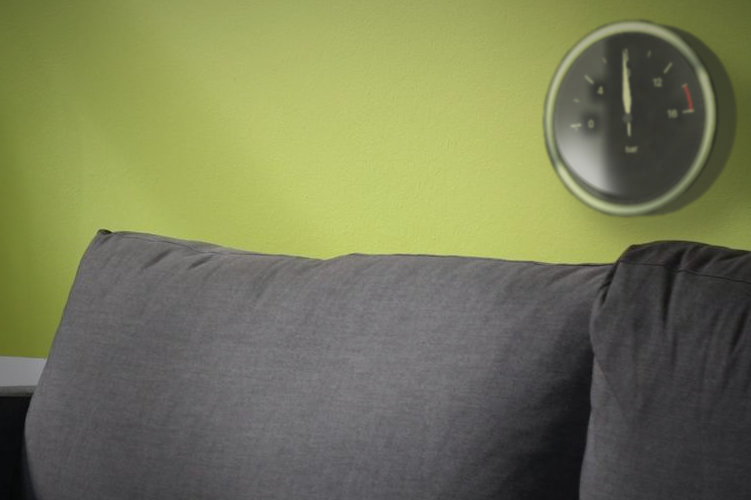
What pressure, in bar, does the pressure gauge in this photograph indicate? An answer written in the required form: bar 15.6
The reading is bar 8
